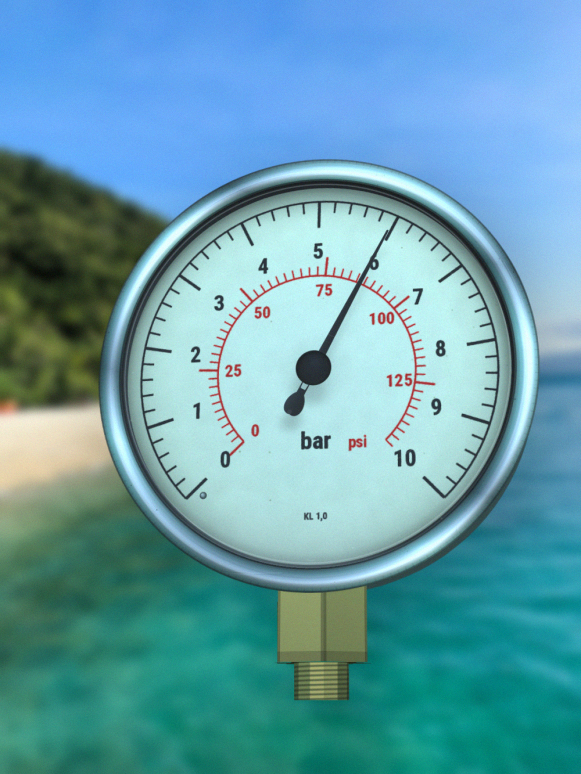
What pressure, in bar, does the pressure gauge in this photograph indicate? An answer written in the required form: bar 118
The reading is bar 6
